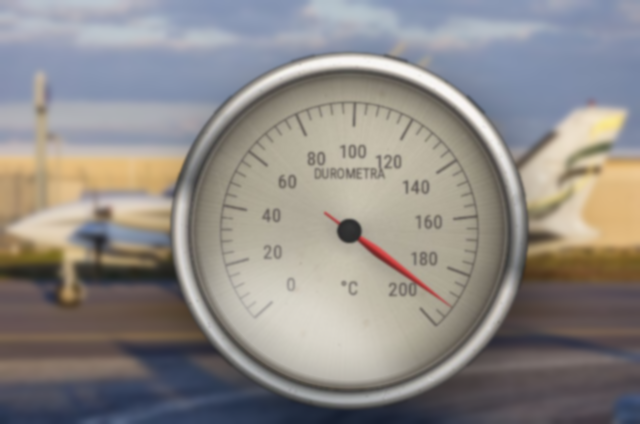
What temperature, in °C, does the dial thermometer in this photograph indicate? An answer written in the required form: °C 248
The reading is °C 192
